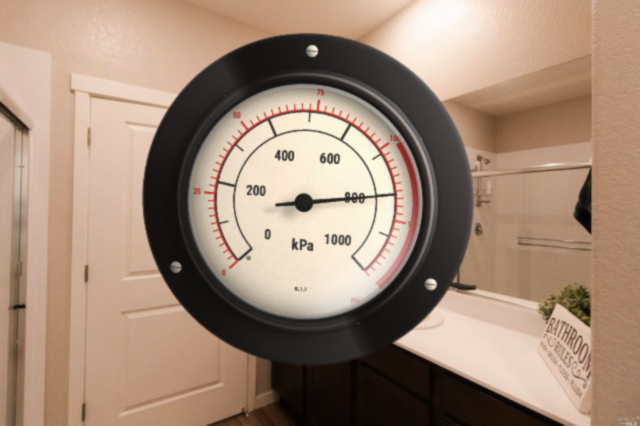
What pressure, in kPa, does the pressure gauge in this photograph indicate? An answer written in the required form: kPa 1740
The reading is kPa 800
